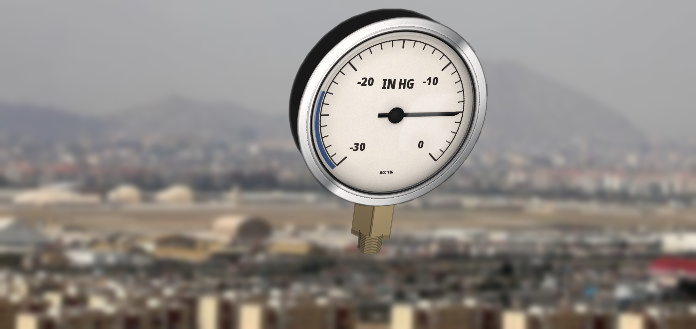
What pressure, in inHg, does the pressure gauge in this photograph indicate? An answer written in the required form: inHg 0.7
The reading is inHg -5
